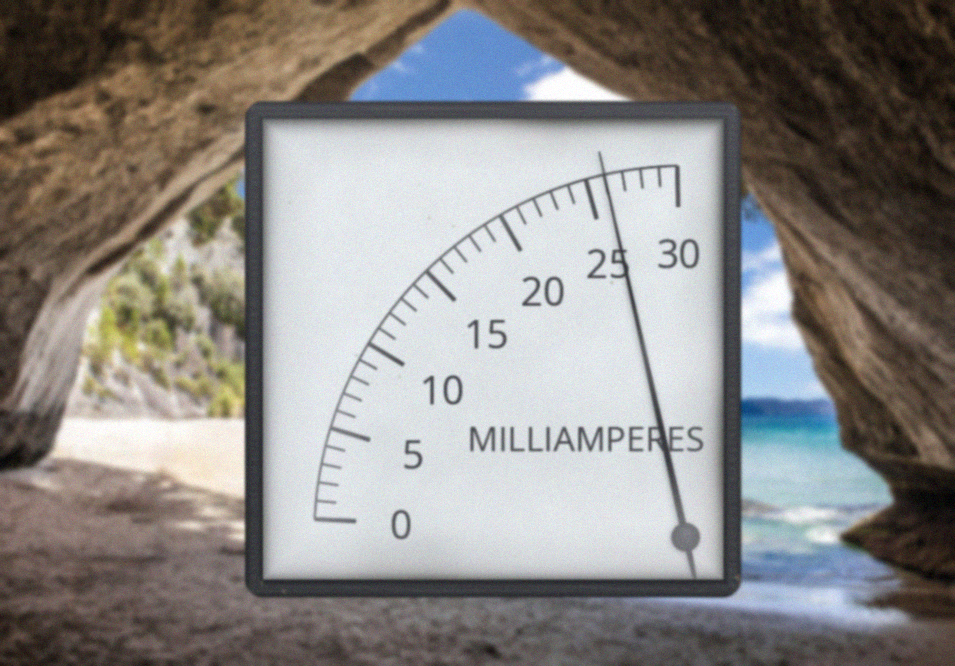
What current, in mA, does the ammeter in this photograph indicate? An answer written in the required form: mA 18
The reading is mA 26
